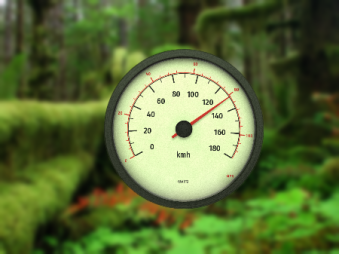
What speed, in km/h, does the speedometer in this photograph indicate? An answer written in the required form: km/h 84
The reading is km/h 130
